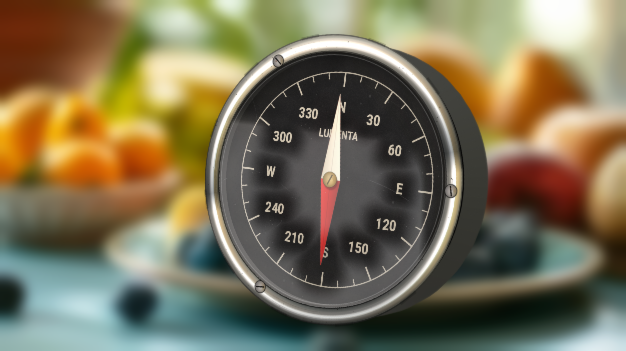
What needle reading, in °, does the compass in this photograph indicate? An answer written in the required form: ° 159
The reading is ° 180
